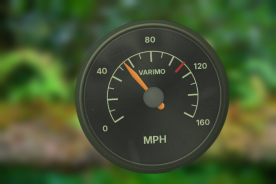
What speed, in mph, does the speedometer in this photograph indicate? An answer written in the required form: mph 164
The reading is mph 55
